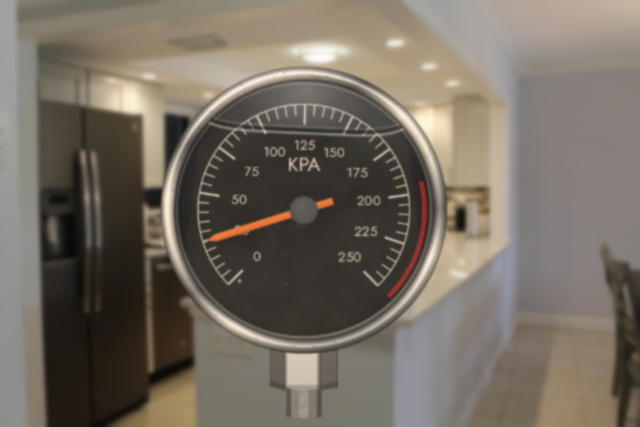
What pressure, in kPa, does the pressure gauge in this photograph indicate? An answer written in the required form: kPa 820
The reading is kPa 25
